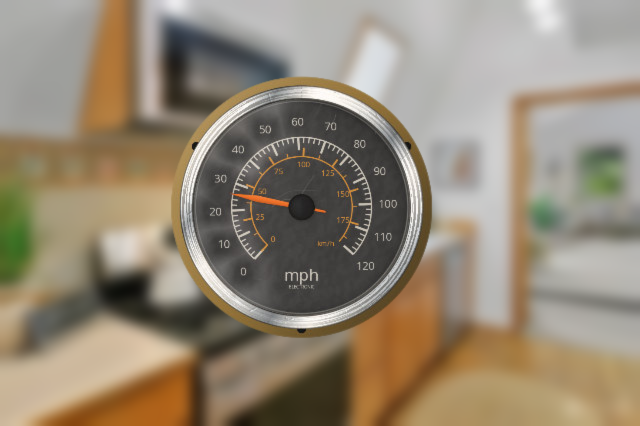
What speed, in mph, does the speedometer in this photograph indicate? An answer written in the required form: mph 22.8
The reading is mph 26
